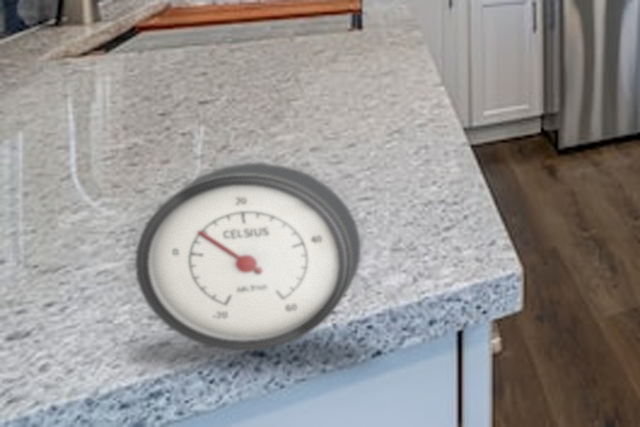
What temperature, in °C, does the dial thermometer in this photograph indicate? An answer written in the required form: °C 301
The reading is °C 8
